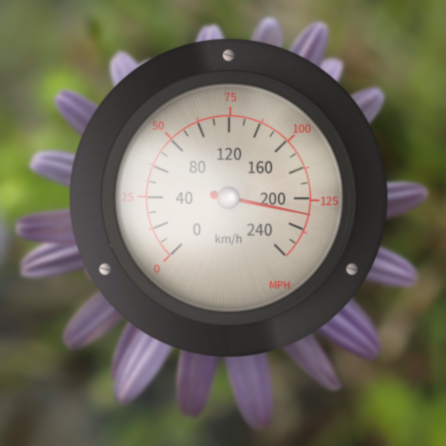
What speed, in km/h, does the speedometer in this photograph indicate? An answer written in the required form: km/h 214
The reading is km/h 210
